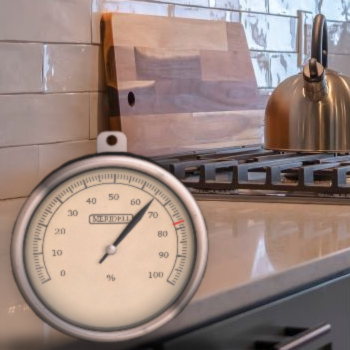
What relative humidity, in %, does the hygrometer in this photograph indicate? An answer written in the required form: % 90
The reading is % 65
